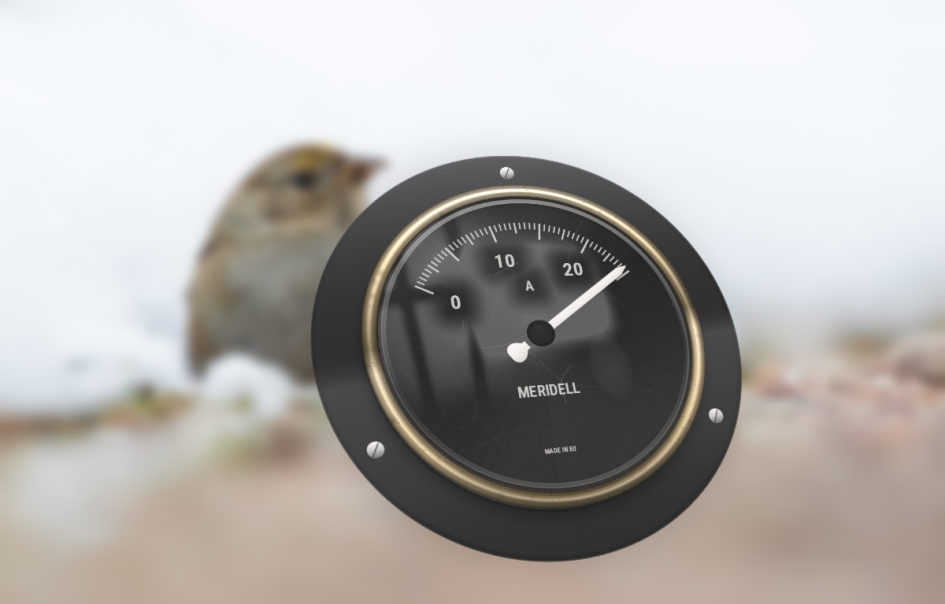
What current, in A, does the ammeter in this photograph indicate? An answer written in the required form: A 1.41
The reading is A 24.5
